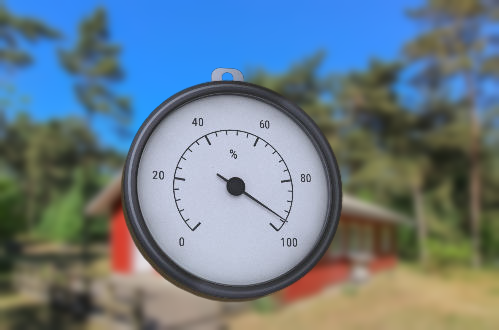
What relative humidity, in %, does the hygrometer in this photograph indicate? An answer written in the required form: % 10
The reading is % 96
